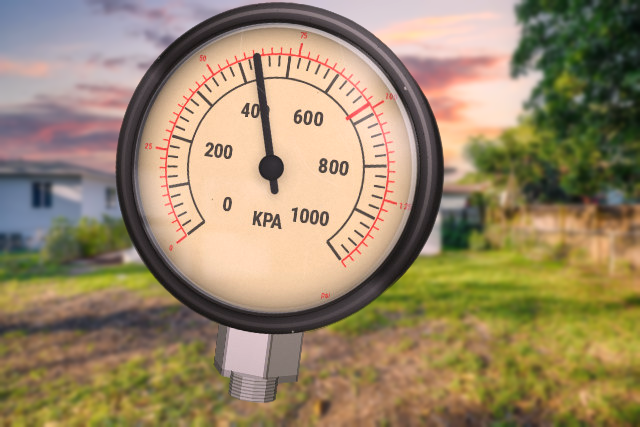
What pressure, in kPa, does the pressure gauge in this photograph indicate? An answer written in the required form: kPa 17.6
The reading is kPa 440
